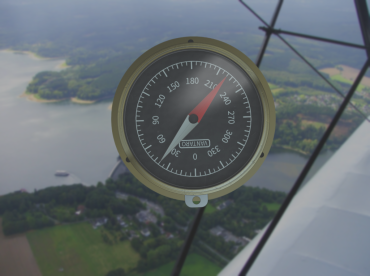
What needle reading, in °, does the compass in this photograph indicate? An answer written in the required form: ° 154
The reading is ° 220
